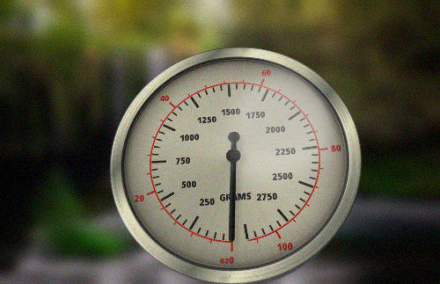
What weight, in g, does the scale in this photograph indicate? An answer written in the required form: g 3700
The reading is g 0
